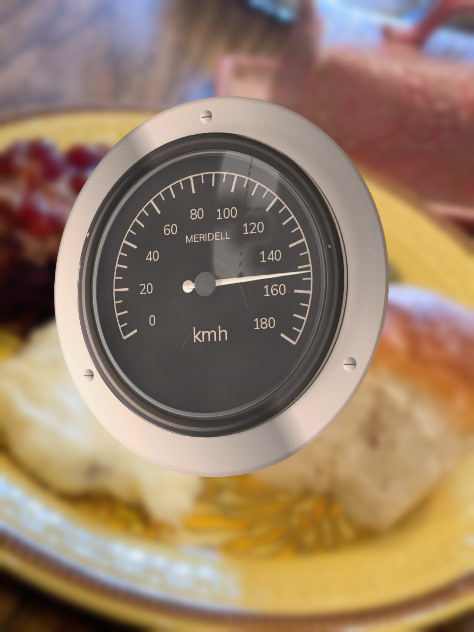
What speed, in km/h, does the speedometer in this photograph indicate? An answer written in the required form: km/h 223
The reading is km/h 152.5
